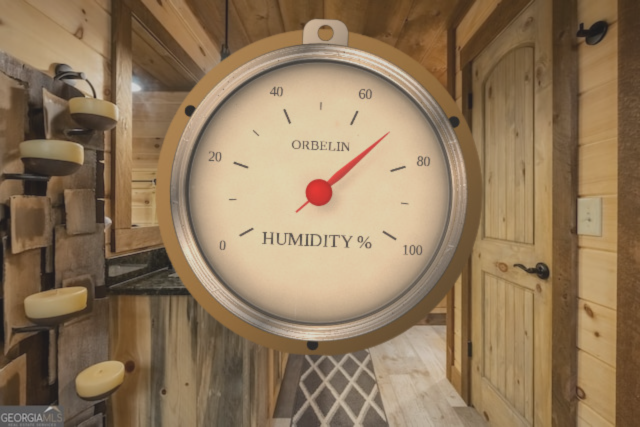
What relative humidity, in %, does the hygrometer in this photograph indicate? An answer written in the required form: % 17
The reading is % 70
